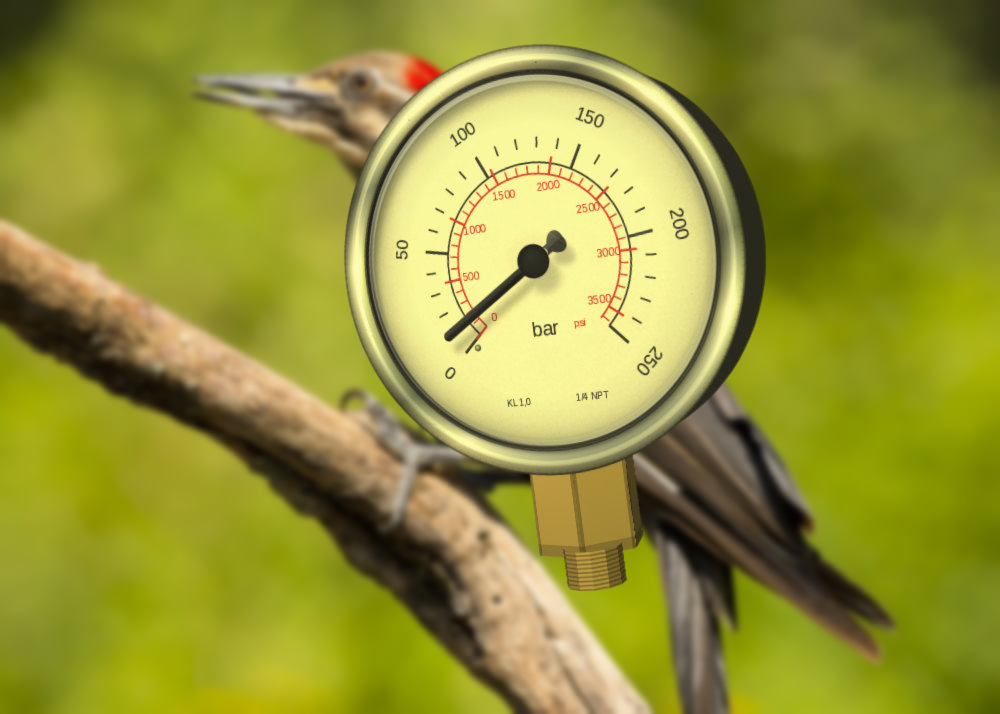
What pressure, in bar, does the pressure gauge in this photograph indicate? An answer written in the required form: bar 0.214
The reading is bar 10
